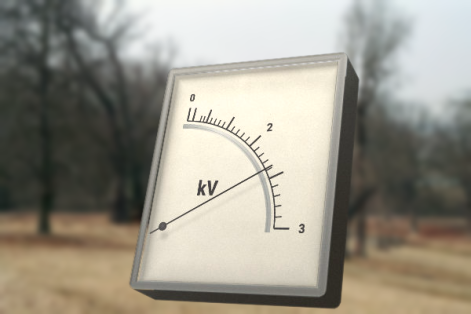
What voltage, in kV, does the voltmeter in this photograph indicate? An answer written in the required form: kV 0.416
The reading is kV 2.4
